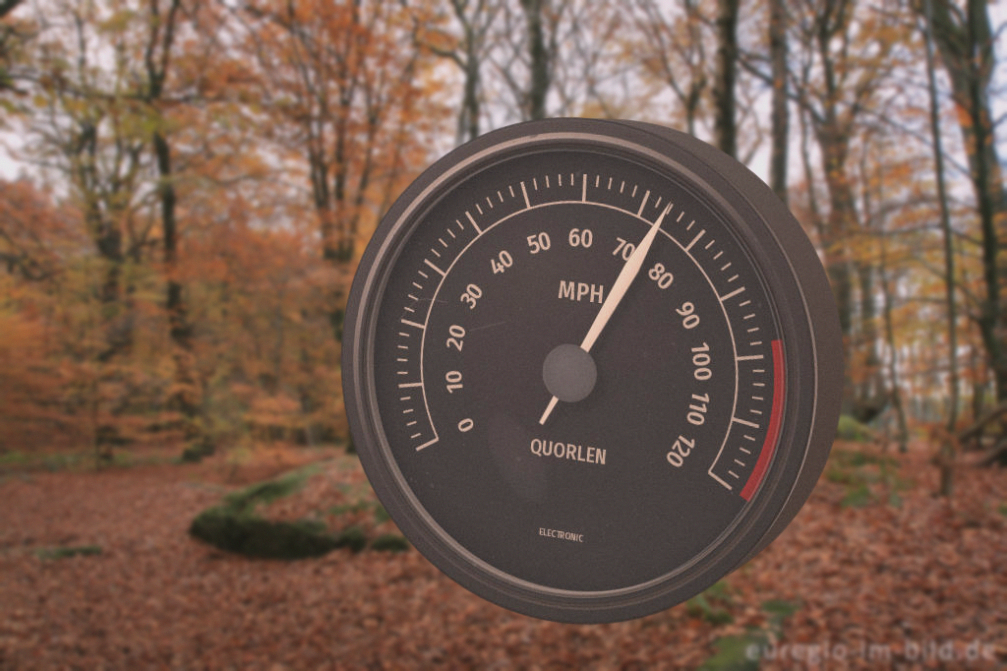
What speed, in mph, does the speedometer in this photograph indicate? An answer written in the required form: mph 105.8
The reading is mph 74
